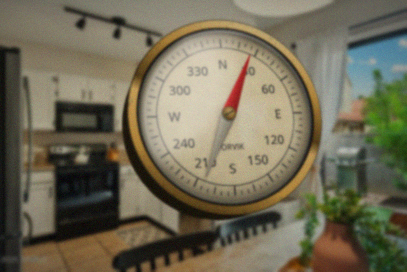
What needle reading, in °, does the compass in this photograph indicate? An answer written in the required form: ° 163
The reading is ° 25
